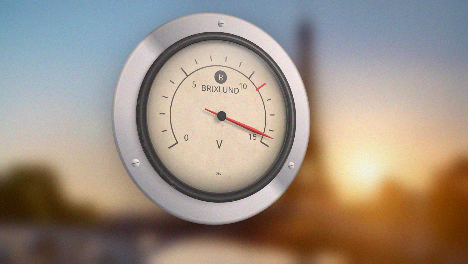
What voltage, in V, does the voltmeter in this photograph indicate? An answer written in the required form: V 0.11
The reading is V 14.5
